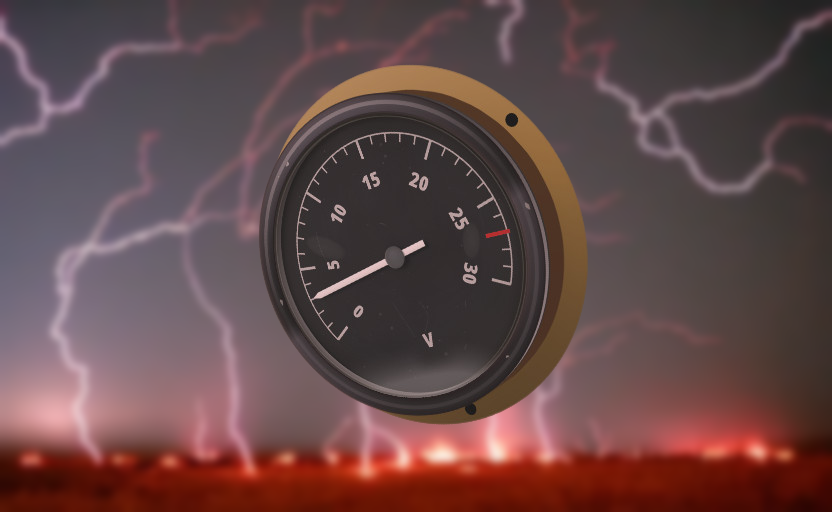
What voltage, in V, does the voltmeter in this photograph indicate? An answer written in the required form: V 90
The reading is V 3
